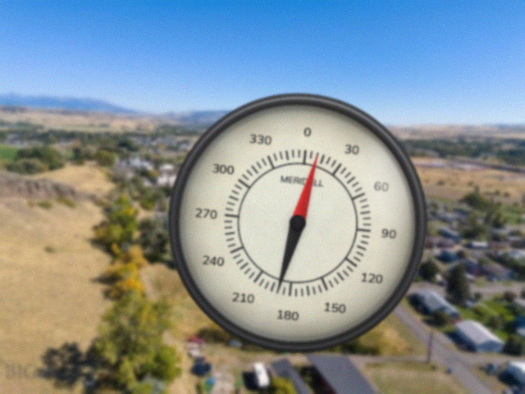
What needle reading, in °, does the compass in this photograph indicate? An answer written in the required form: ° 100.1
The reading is ° 10
